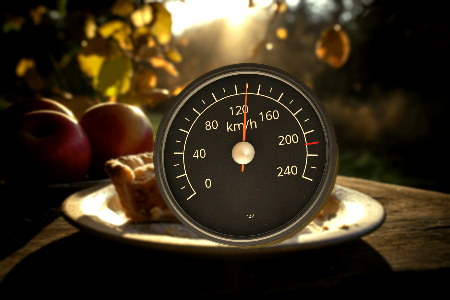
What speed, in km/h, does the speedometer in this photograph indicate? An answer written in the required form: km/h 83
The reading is km/h 130
